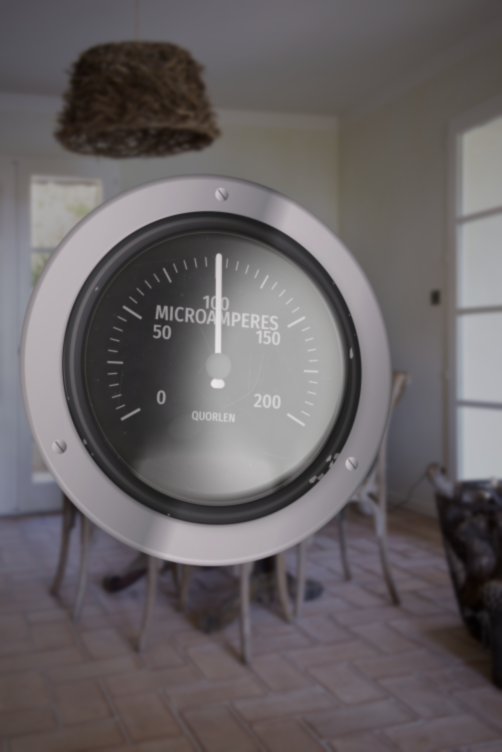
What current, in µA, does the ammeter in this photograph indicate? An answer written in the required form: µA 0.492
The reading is µA 100
